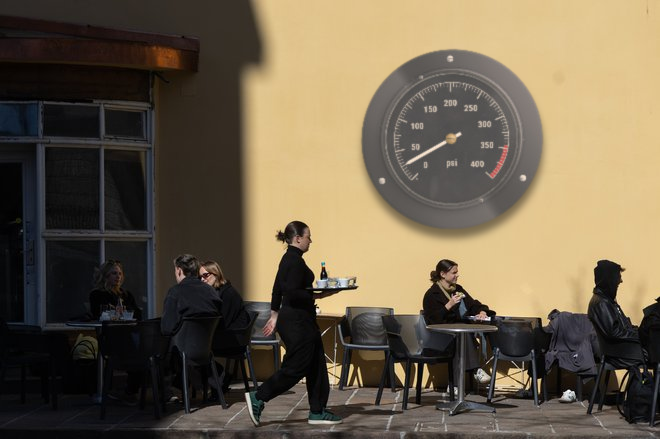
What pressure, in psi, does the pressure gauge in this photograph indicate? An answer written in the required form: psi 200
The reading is psi 25
